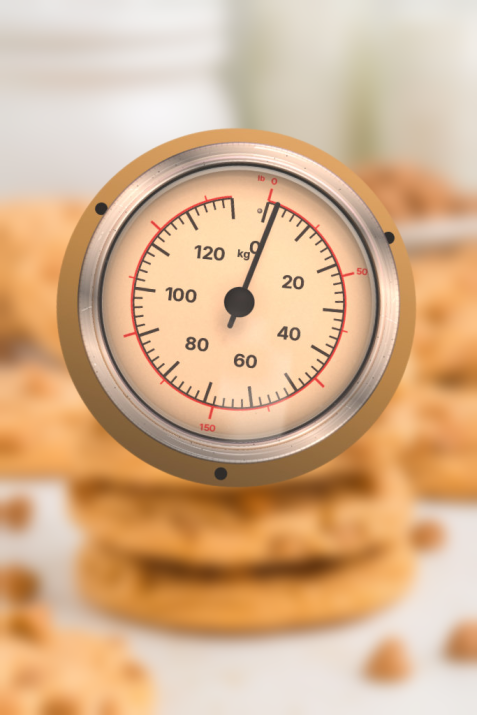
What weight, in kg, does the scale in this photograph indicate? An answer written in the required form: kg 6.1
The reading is kg 2
